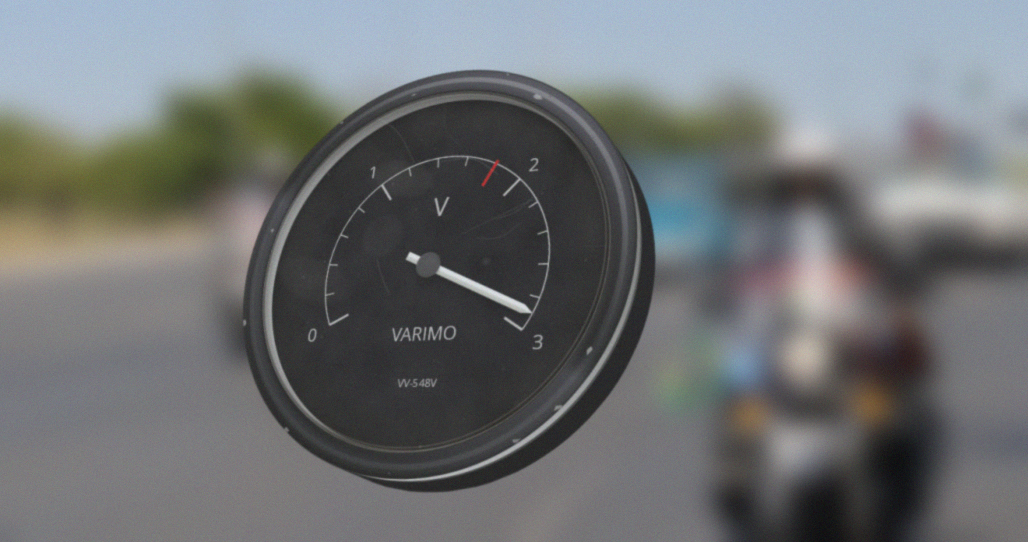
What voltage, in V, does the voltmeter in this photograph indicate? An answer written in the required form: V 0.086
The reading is V 2.9
